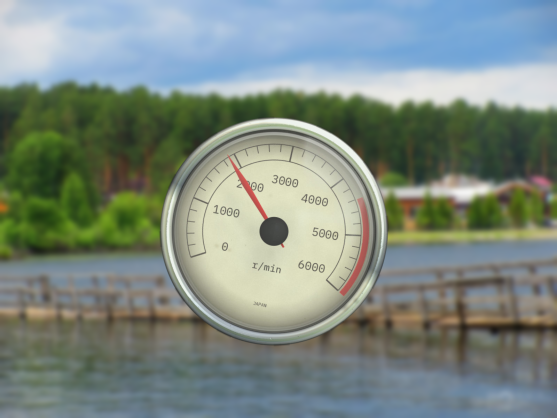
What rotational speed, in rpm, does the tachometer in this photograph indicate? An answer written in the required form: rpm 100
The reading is rpm 1900
